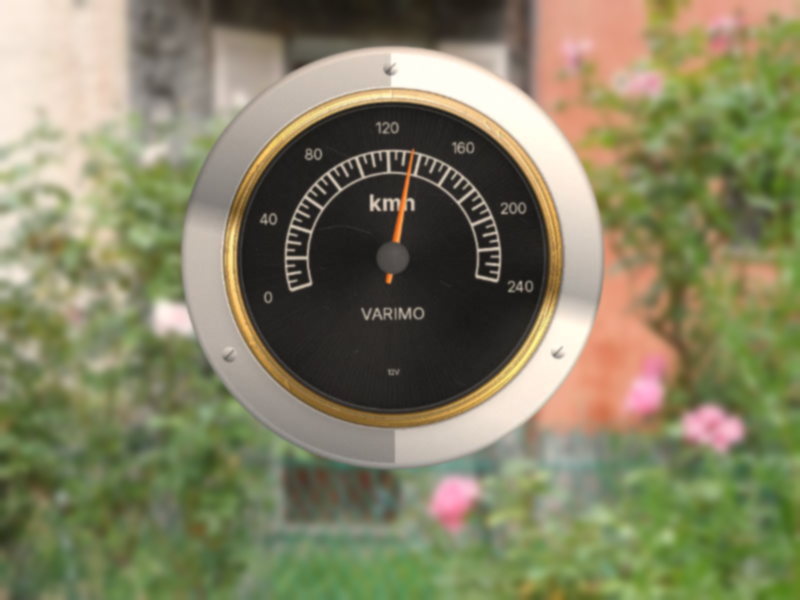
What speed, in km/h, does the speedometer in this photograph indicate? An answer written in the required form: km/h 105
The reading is km/h 135
